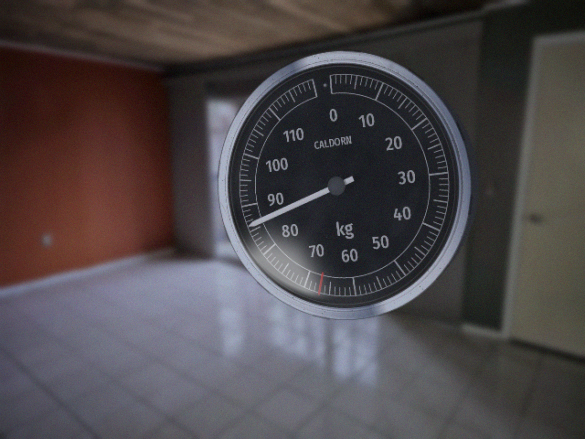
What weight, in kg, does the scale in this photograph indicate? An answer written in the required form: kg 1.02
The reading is kg 86
